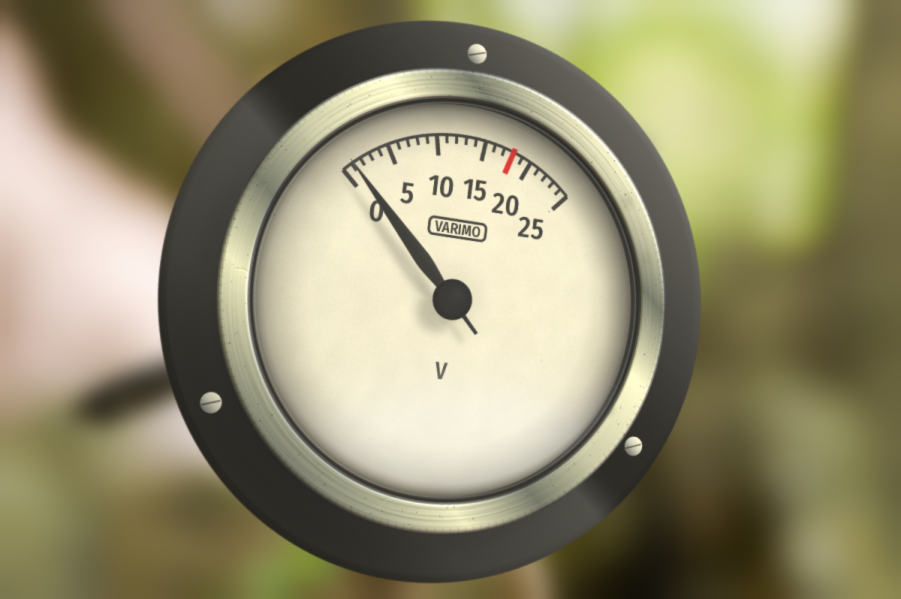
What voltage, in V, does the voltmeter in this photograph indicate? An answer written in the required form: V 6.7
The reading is V 1
